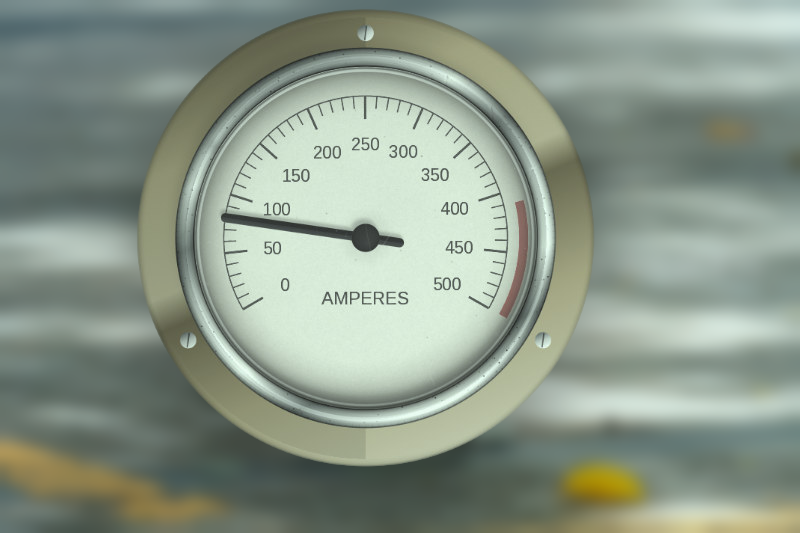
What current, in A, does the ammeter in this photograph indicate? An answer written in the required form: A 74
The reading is A 80
